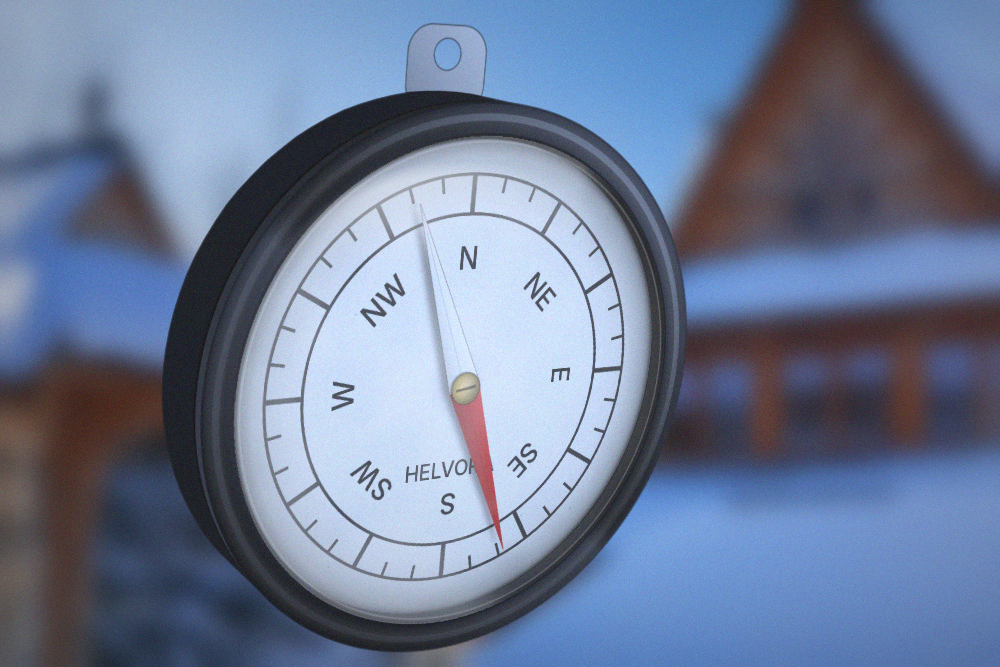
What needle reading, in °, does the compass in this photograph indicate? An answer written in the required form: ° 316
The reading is ° 160
